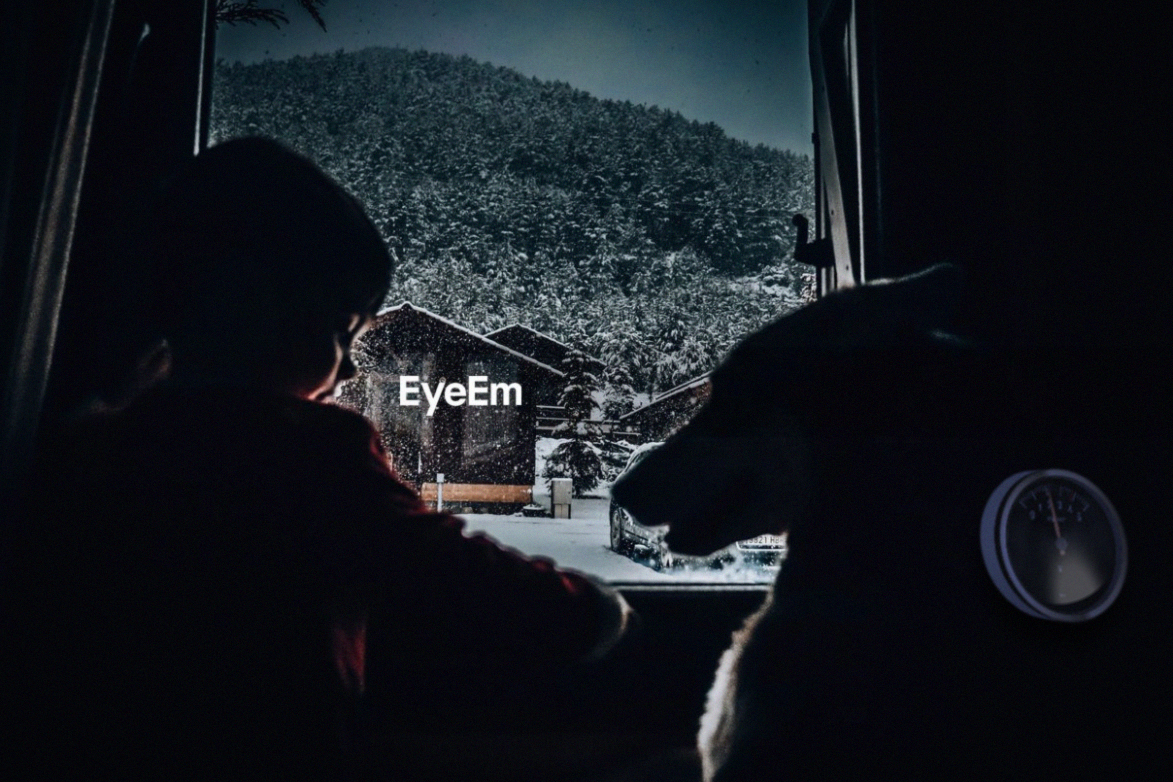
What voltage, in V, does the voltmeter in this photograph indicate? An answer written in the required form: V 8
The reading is V 2
